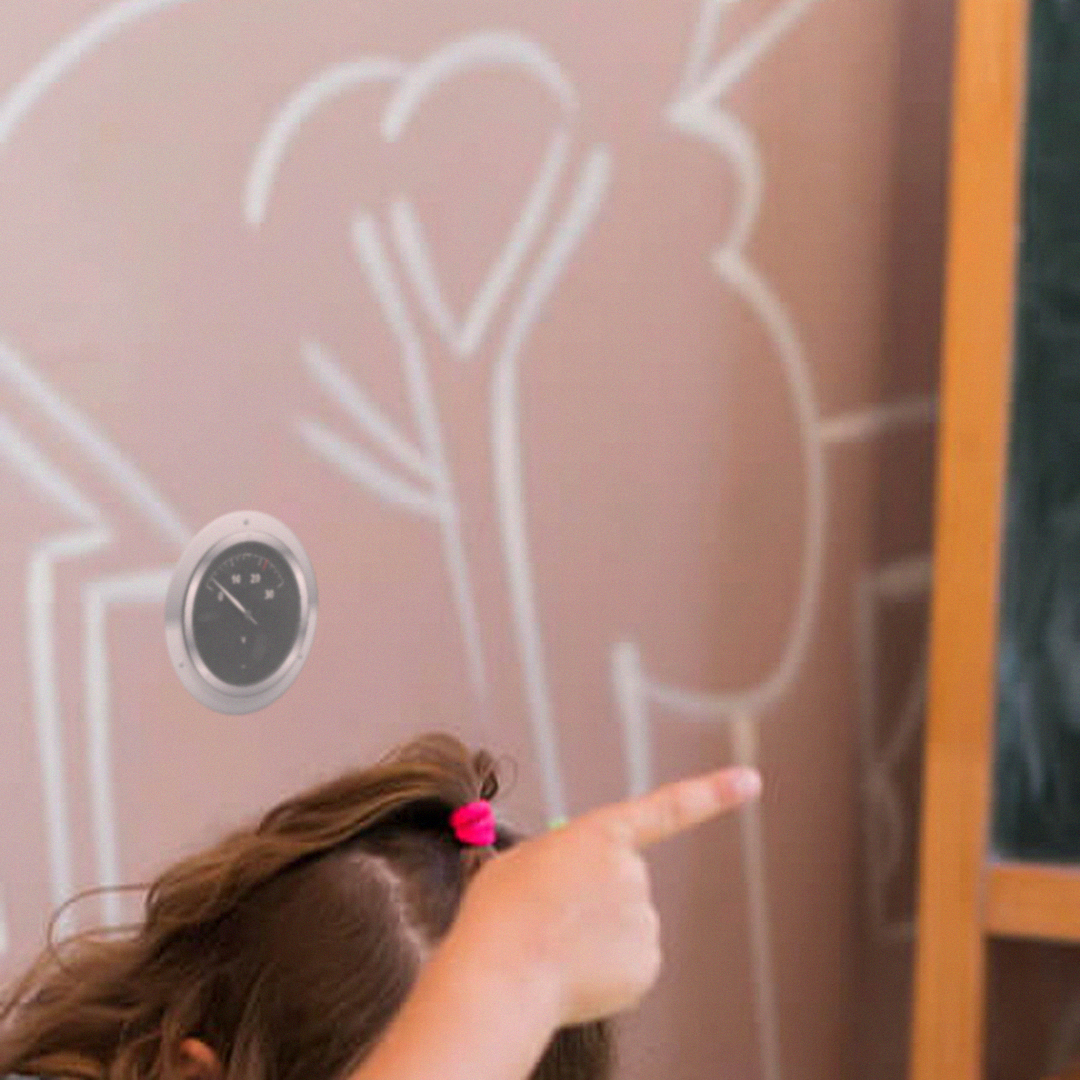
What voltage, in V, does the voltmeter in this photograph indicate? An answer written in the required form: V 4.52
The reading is V 2
